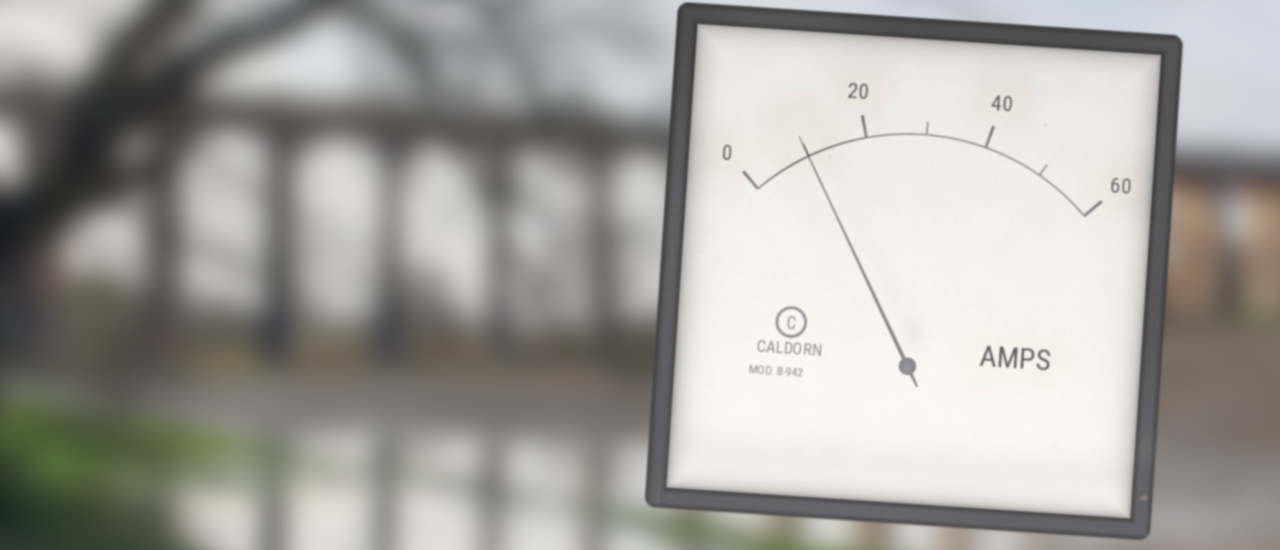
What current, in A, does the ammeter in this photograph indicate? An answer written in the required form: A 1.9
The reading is A 10
